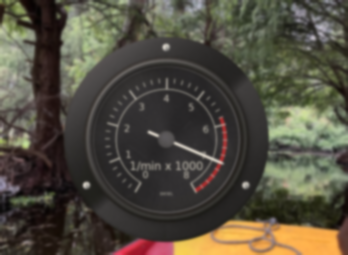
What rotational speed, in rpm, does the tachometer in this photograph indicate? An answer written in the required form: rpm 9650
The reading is rpm 7000
